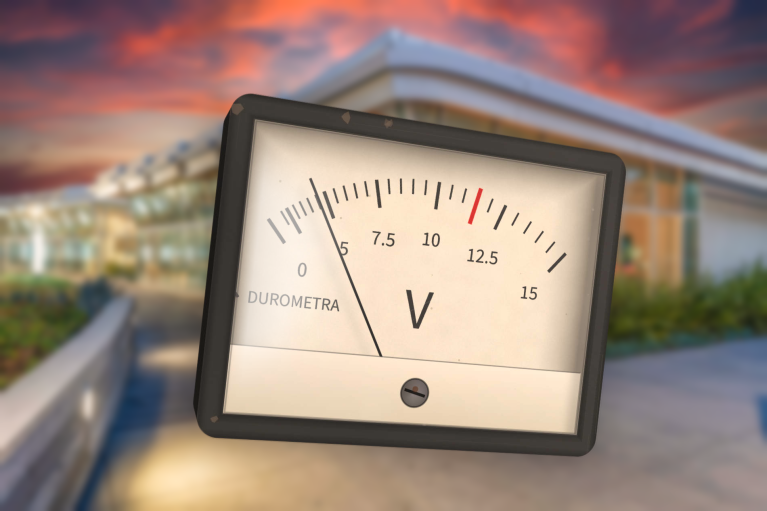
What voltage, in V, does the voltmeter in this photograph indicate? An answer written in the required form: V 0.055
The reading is V 4.5
